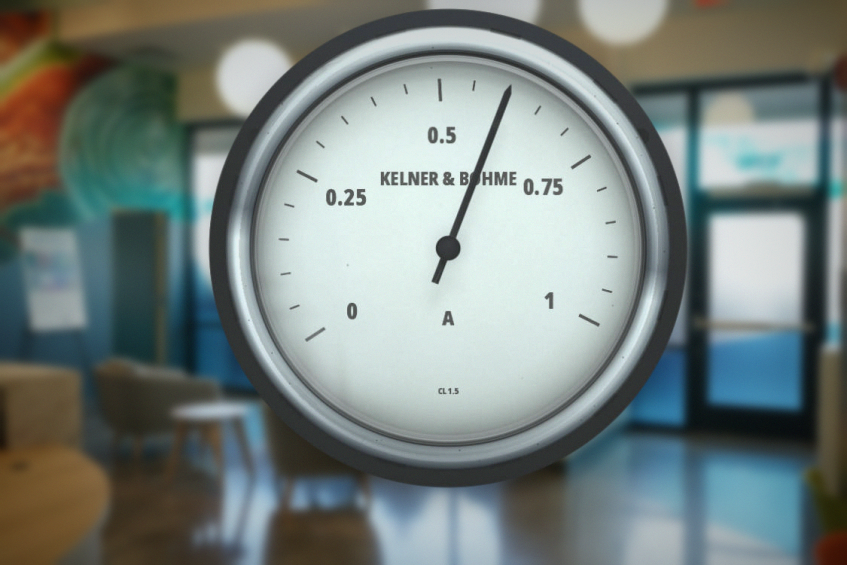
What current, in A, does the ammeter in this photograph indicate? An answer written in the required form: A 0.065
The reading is A 0.6
